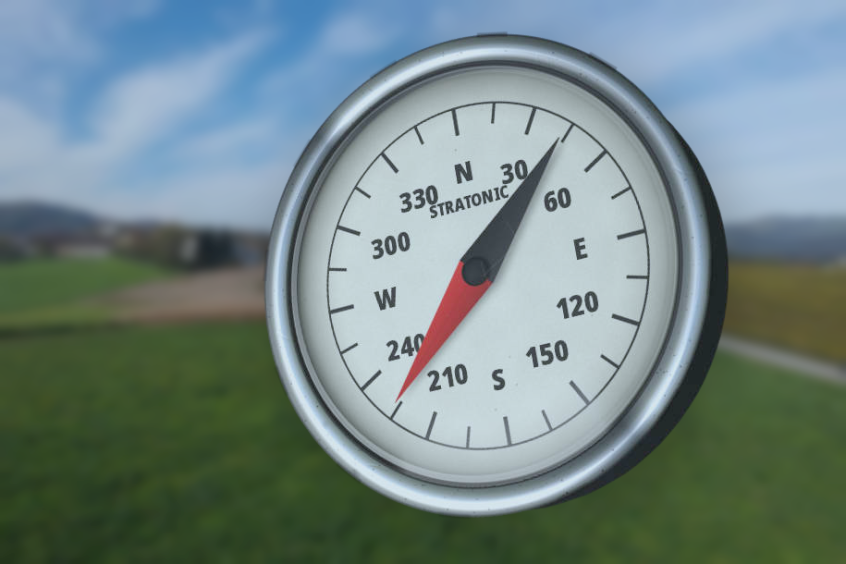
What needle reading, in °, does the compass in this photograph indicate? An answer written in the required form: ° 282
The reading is ° 225
